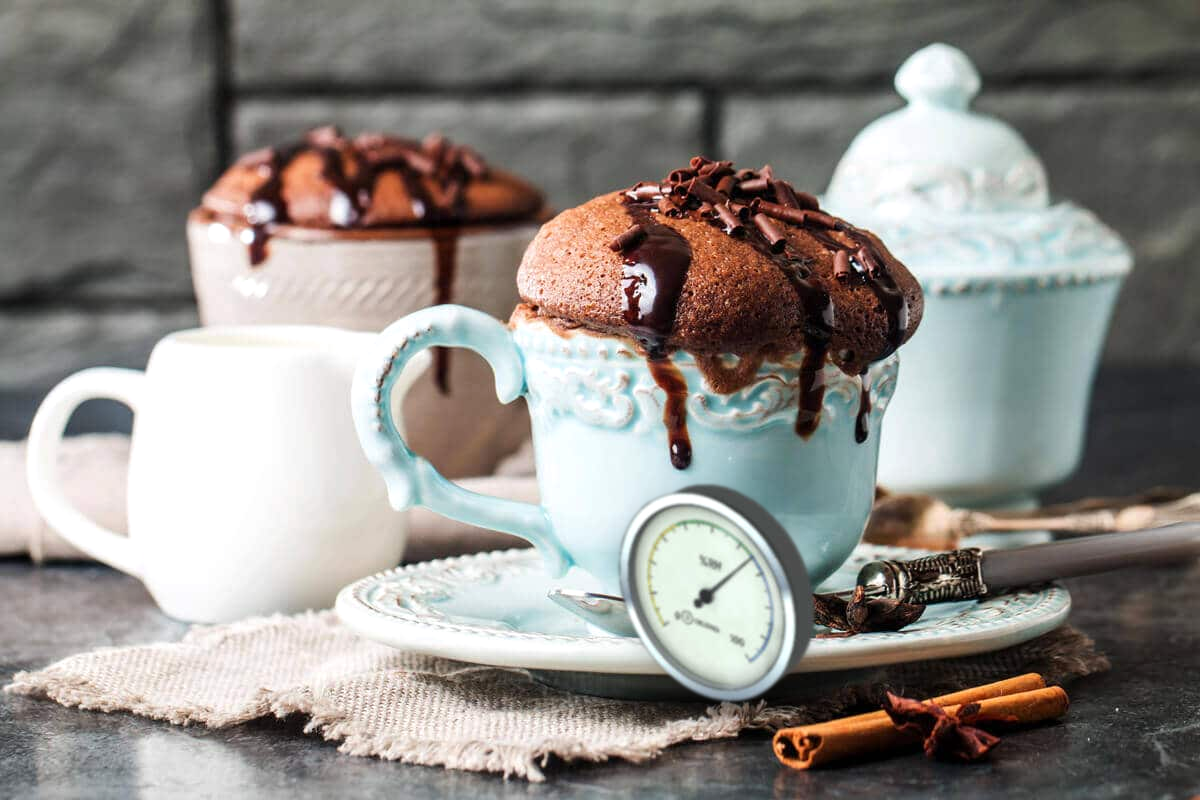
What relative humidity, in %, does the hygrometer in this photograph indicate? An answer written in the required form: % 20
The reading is % 65
